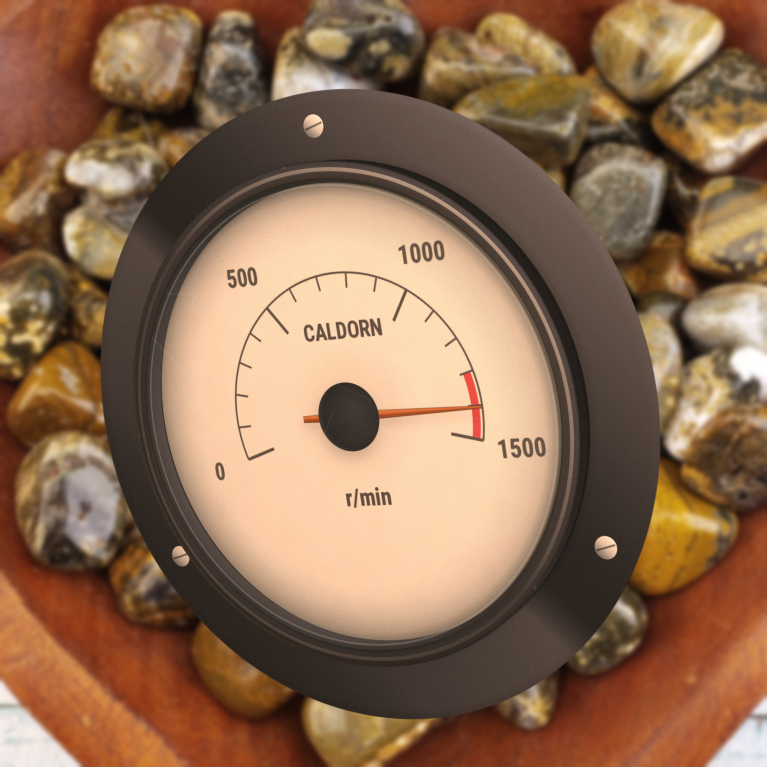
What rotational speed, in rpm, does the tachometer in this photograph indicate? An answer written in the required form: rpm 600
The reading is rpm 1400
